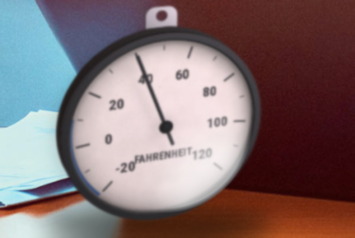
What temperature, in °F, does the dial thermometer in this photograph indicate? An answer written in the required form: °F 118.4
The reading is °F 40
